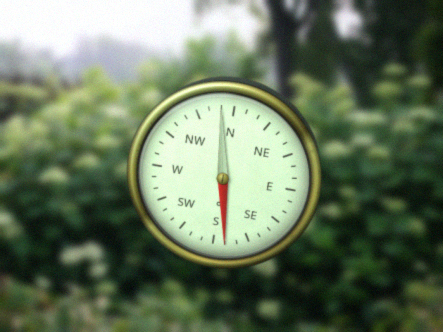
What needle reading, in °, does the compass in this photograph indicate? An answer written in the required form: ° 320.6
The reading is ° 170
